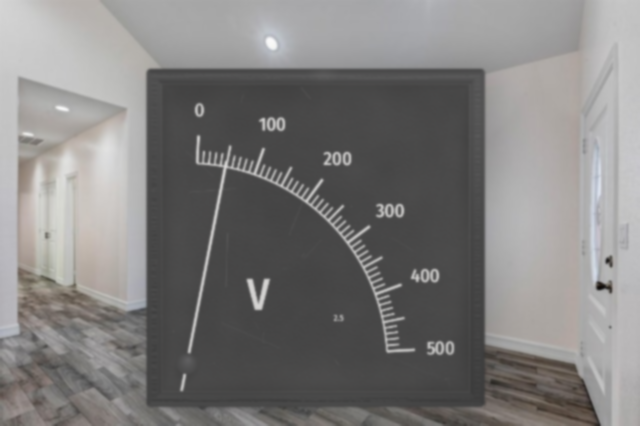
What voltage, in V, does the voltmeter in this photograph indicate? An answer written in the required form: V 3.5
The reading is V 50
